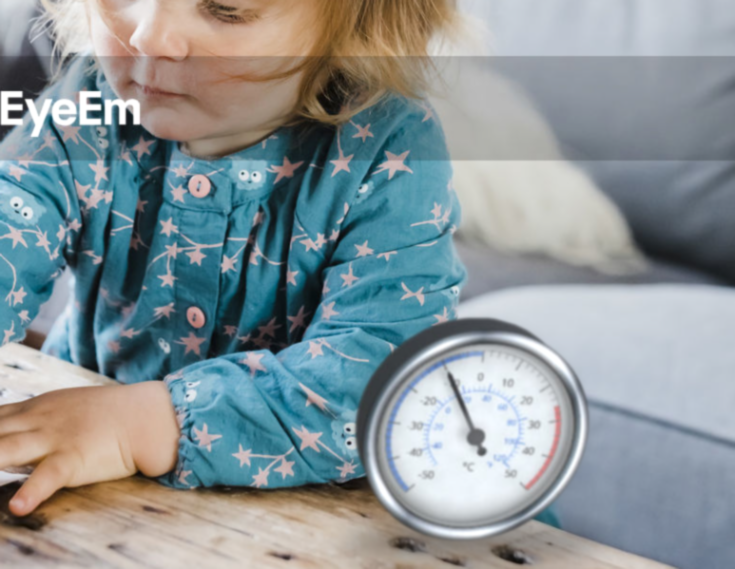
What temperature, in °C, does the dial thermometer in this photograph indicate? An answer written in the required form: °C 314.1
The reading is °C -10
